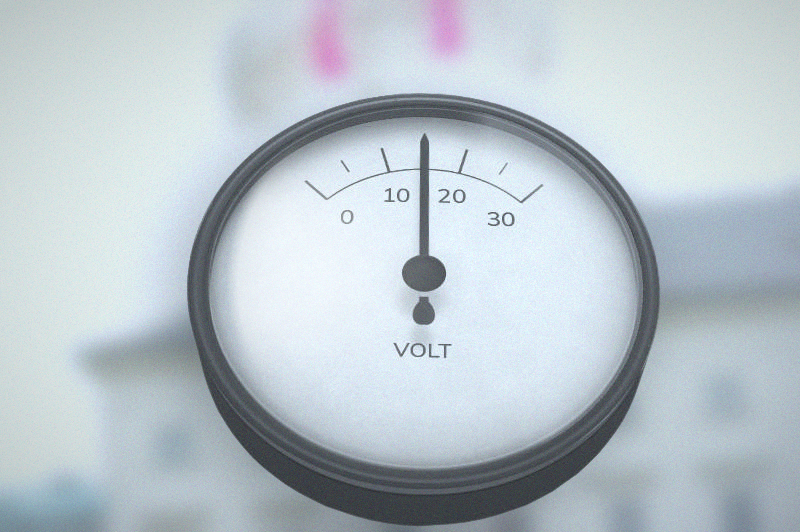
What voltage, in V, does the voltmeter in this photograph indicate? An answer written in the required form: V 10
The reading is V 15
